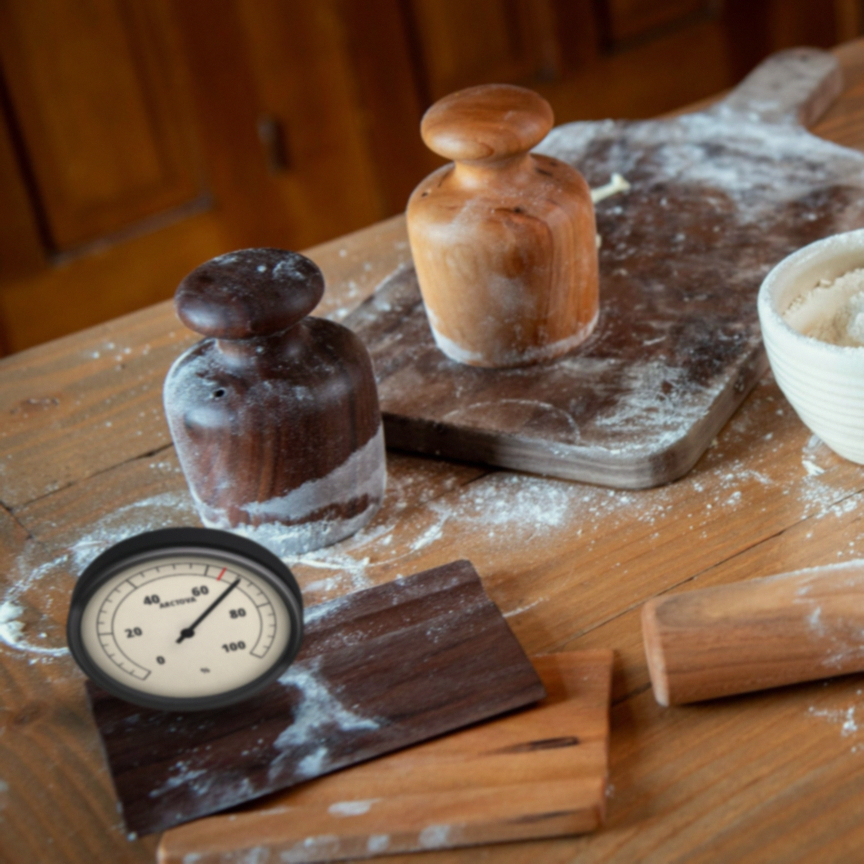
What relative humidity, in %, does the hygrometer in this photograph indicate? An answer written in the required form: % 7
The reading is % 68
